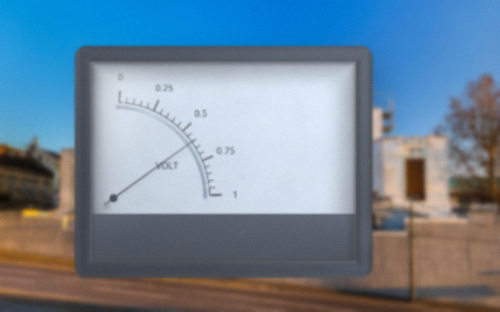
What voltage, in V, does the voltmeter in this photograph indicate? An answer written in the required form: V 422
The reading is V 0.6
